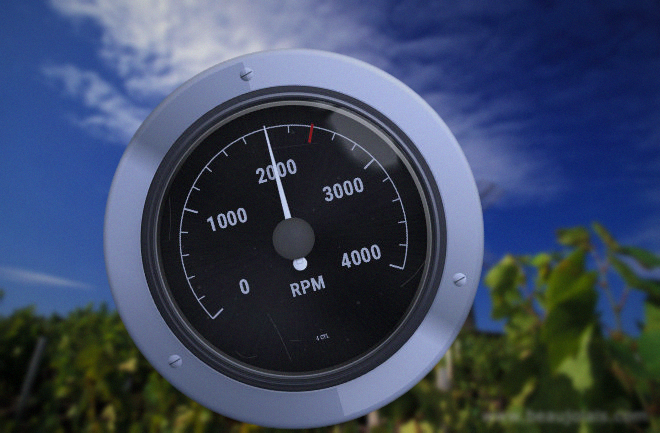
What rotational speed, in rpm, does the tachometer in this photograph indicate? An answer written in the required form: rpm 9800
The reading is rpm 2000
